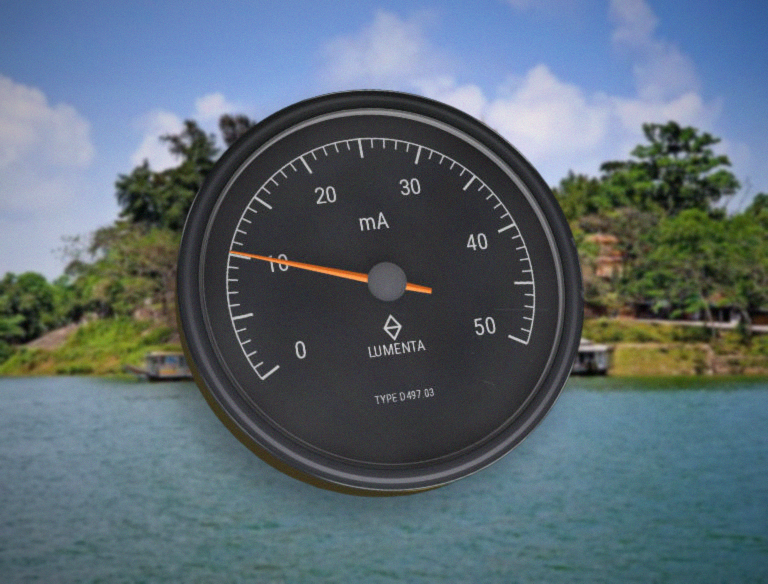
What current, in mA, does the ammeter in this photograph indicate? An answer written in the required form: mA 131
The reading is mA 10
